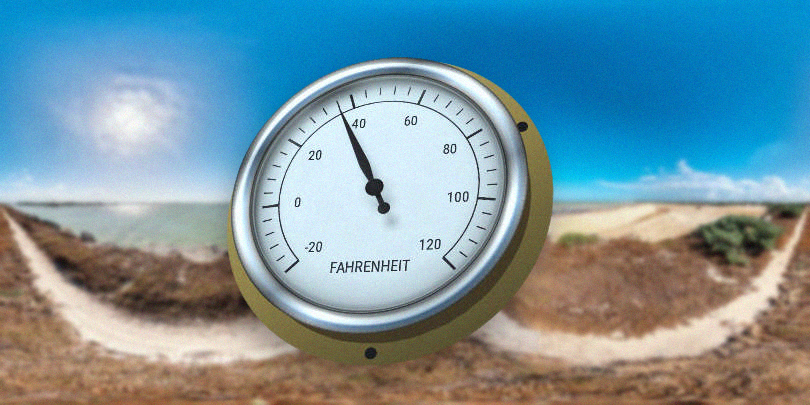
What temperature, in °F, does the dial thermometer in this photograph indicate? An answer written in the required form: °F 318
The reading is °F 36
